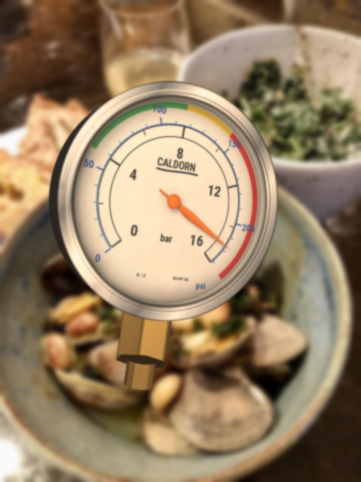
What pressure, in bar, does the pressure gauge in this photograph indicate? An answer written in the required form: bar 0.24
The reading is bar 15
